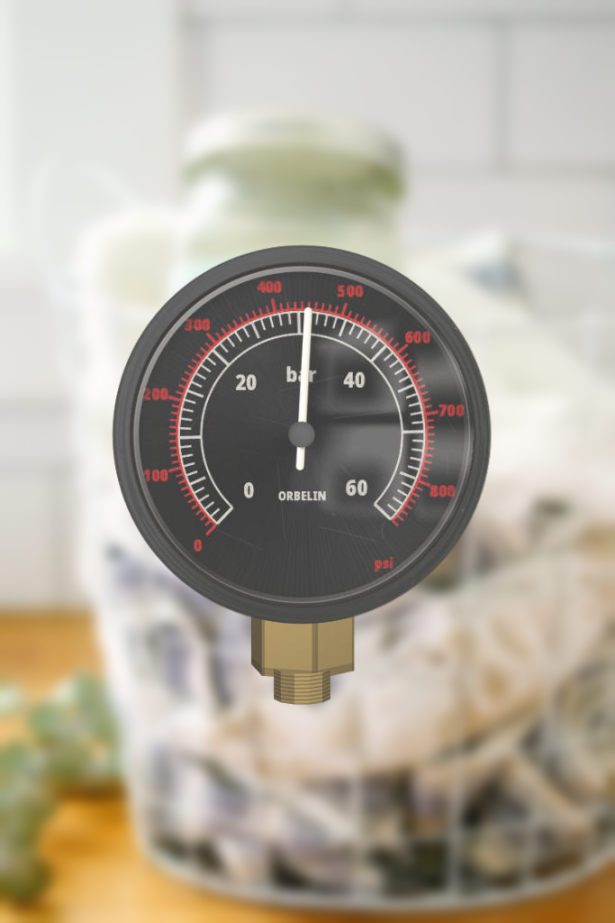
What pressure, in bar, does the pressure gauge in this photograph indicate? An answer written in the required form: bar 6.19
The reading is bar 31
